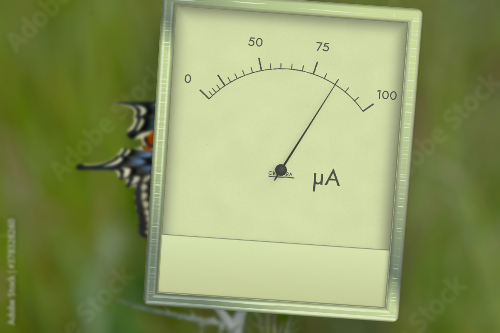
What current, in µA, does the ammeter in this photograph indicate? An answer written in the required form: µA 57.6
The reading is µA 85
